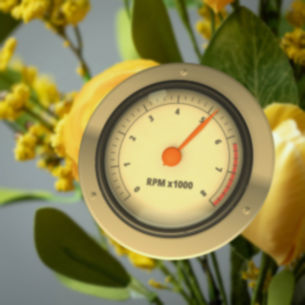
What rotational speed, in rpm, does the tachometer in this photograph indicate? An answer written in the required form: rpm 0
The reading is rpm 5200
